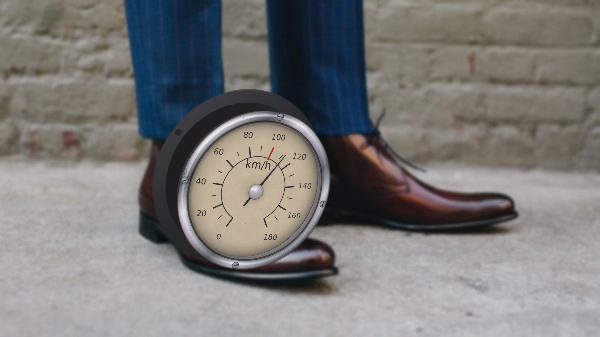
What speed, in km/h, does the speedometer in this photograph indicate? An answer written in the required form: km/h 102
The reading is km/h 110
